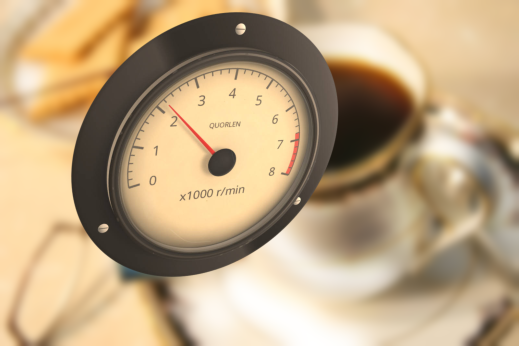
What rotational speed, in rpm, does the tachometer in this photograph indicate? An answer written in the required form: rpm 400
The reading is rpm 2200
